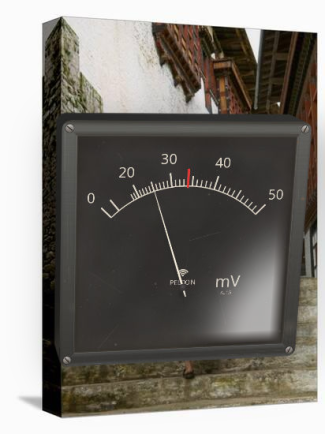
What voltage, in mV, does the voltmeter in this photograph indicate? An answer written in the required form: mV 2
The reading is mV 25
